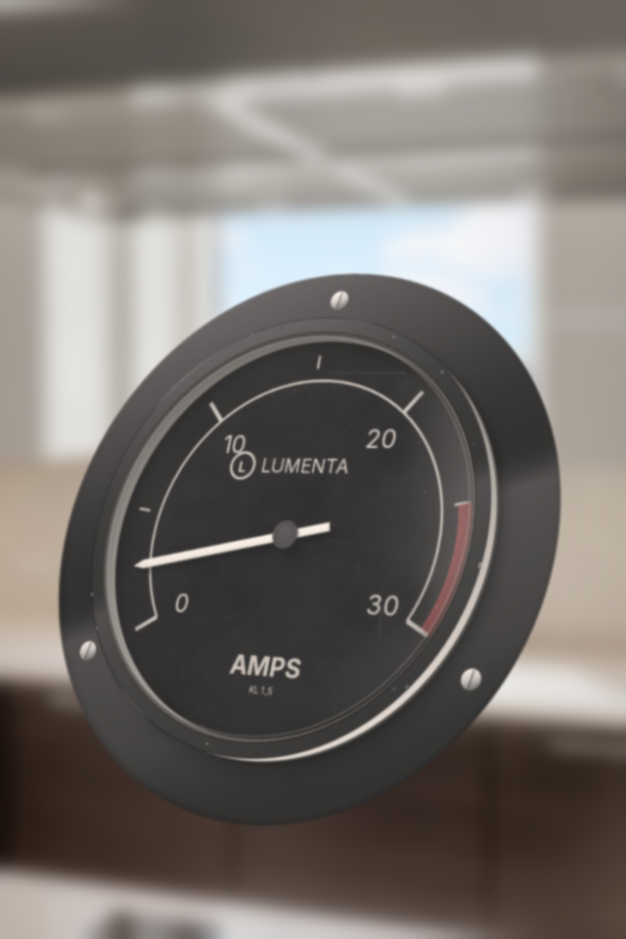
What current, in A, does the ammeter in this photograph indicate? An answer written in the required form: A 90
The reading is A 2.5
